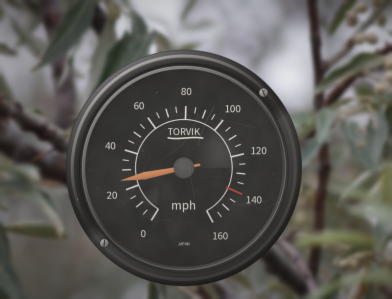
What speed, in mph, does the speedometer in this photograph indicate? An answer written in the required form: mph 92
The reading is mph 25
